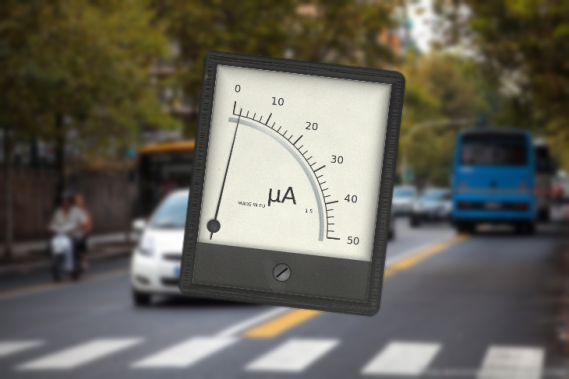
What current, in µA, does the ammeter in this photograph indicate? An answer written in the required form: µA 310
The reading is µA 2
